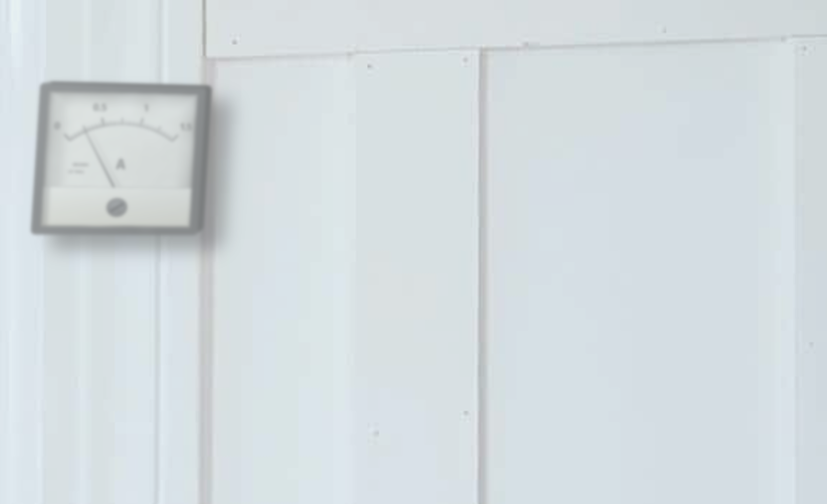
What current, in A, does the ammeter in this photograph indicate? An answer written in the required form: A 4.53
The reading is A 0.25
